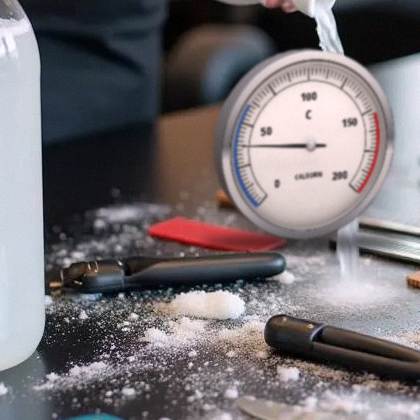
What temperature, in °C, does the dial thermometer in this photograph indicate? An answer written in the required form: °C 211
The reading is °C 37.5
